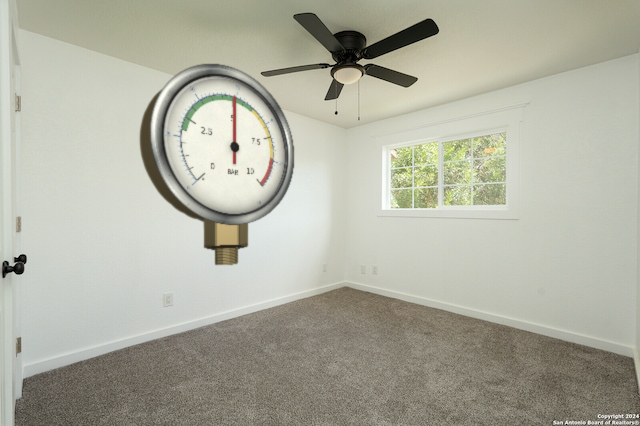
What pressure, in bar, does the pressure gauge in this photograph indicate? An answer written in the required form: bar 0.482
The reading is bar 5
